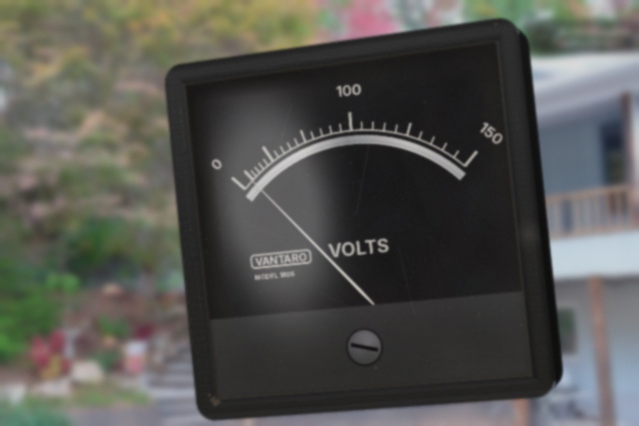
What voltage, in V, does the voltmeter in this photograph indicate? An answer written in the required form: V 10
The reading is V 25
